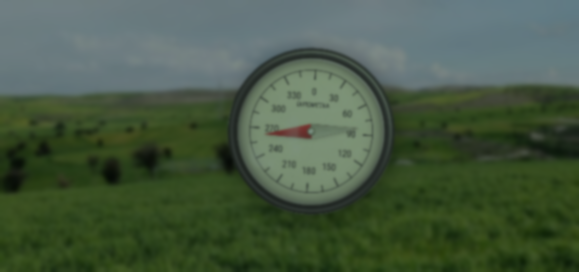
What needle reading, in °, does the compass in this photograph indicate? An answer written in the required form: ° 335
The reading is ° 262.5
